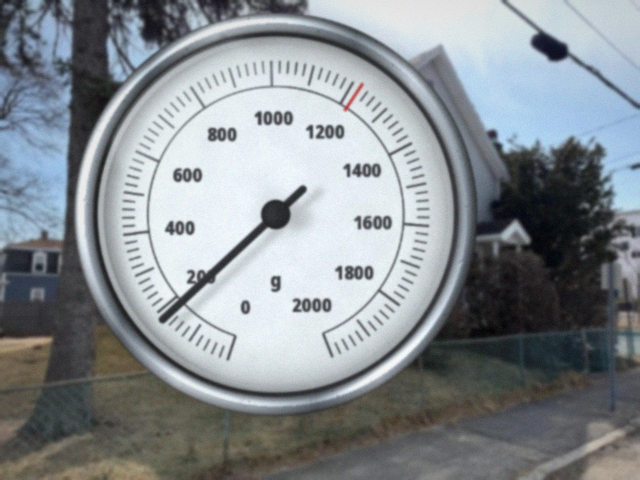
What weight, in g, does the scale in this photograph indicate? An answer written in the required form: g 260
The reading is g 180
